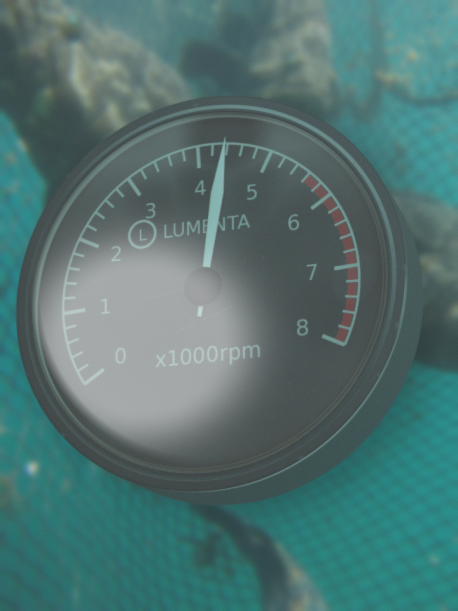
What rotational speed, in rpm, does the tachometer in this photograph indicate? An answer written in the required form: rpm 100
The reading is rpm 4400
